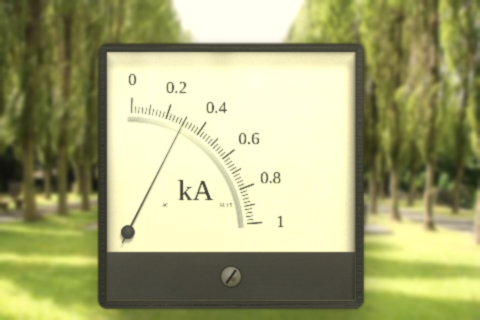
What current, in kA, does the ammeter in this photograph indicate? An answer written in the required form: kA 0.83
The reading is kA 0.3
